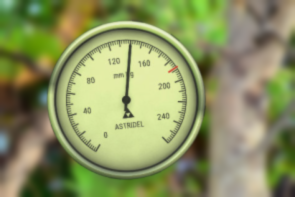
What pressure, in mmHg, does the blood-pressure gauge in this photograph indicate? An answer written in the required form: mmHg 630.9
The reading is mmHg 140
